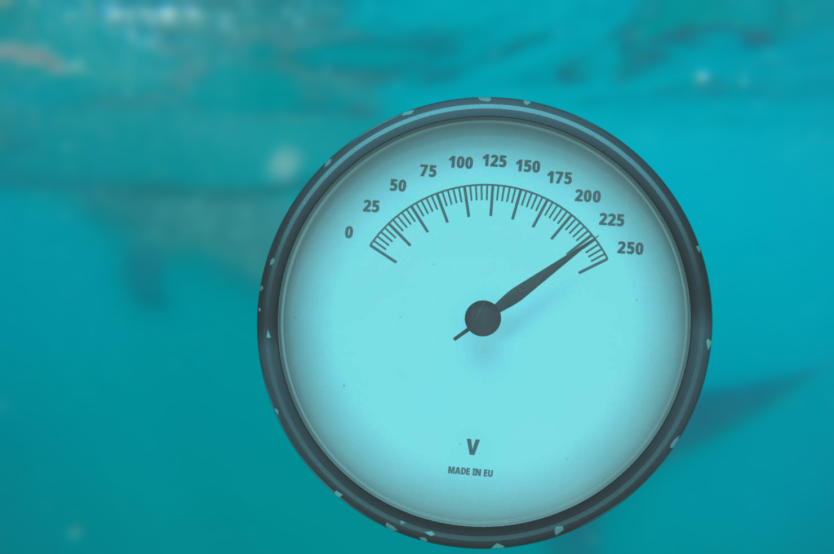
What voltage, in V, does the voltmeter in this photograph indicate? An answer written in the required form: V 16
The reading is V 230
